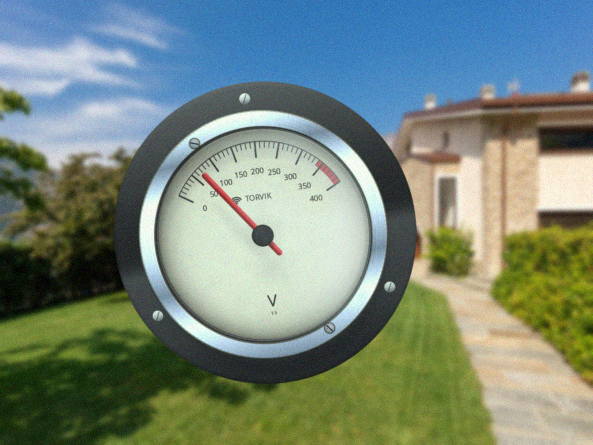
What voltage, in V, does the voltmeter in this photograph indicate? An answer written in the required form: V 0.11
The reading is V 70
